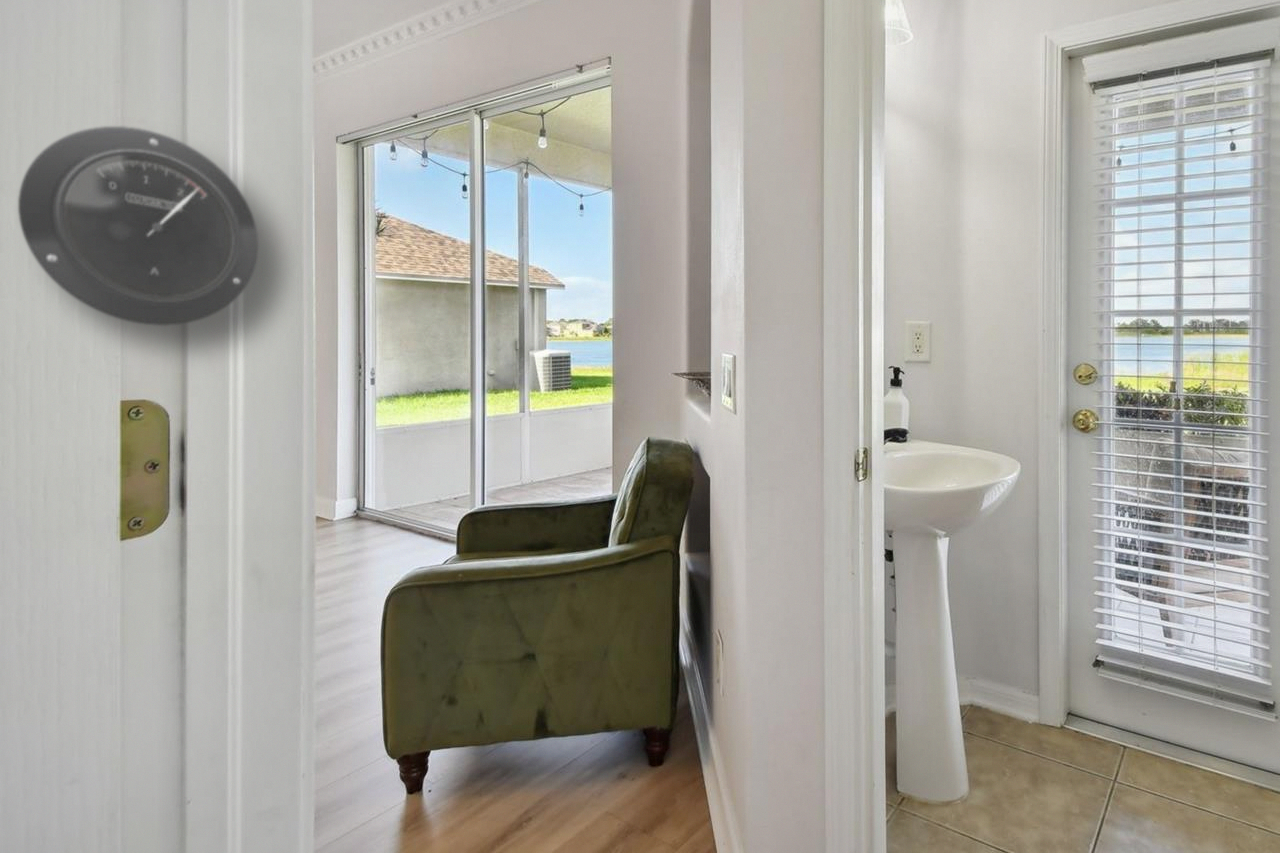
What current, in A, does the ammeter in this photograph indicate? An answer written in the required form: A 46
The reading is A 2.25
